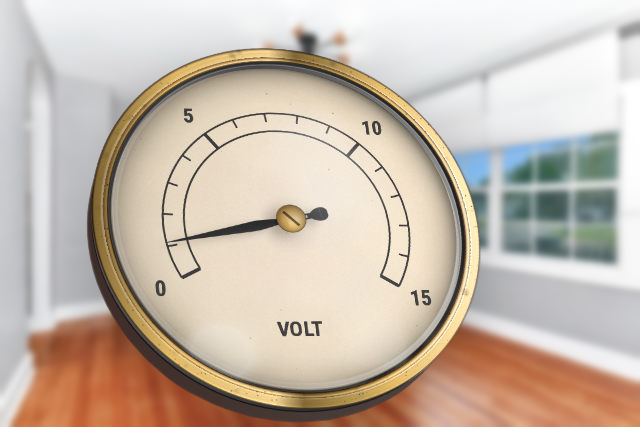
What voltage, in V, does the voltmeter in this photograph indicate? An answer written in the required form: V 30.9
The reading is V 1
